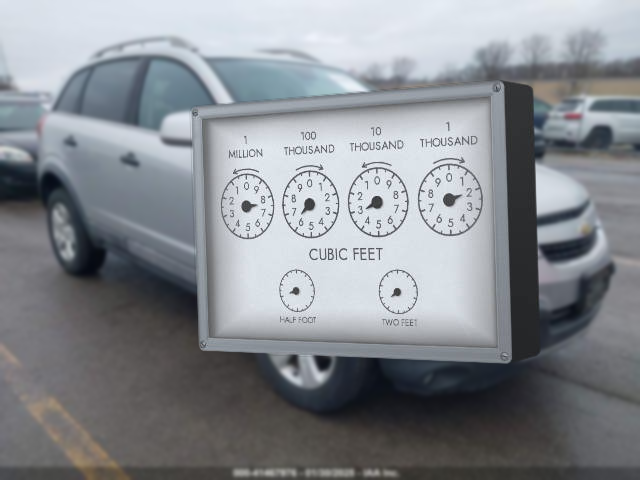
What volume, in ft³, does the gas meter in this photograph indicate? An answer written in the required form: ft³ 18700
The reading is ft³ 763200
